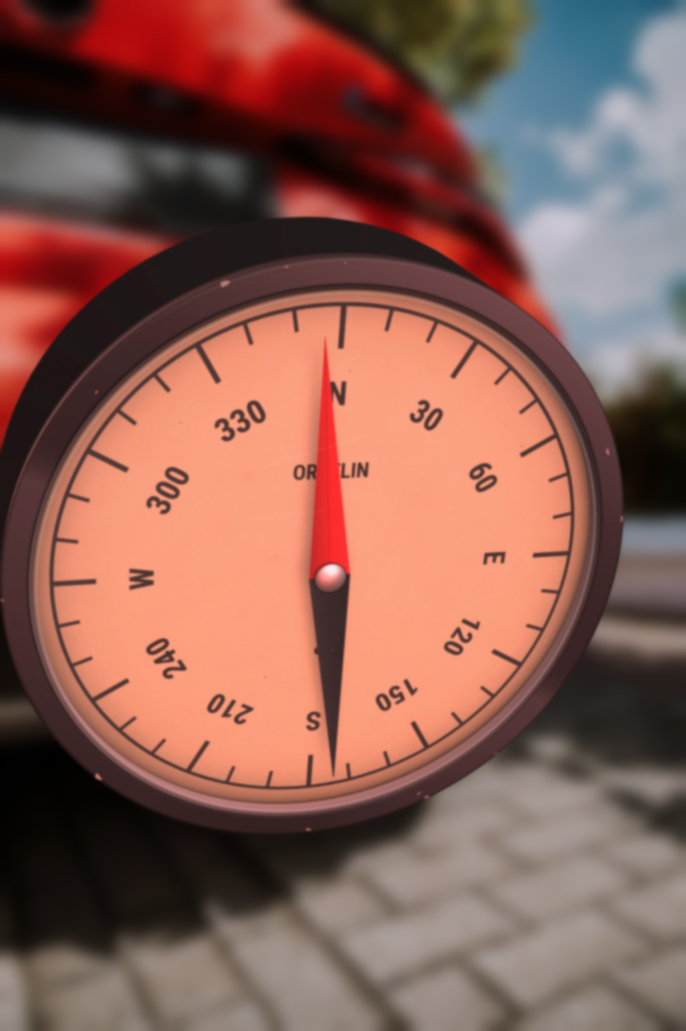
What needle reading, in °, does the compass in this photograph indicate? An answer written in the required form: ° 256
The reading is ° 355
